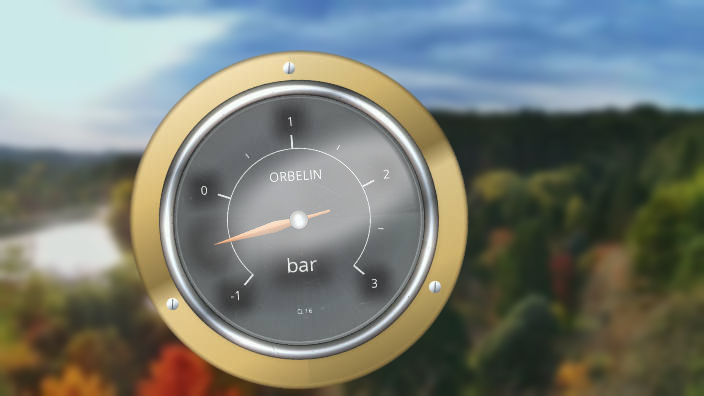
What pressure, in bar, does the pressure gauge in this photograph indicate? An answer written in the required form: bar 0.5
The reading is bar -0.5
